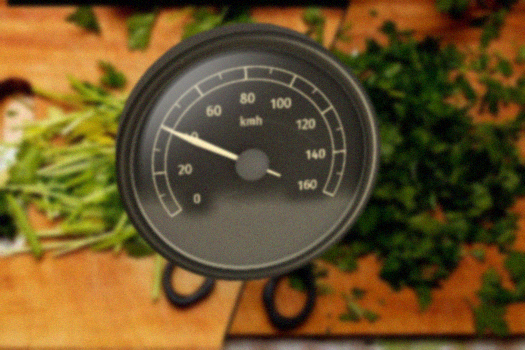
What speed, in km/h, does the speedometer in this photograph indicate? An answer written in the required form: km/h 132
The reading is km/h 40
